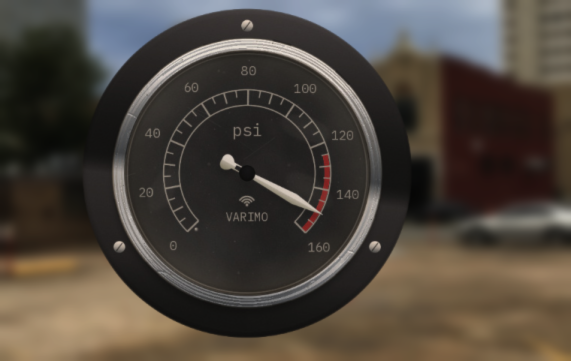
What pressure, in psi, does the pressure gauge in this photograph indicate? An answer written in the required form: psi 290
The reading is psi 150
